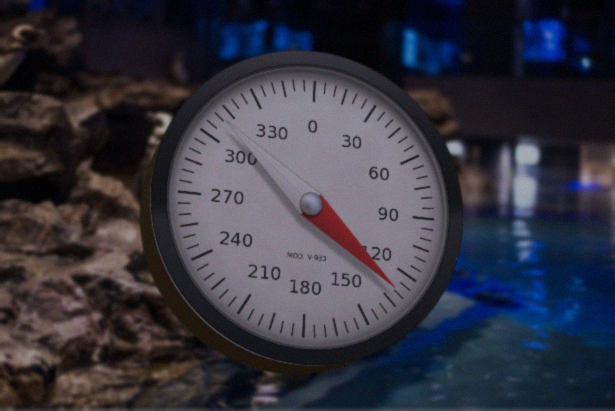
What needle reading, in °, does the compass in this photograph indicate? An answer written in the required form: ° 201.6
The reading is ° 130
